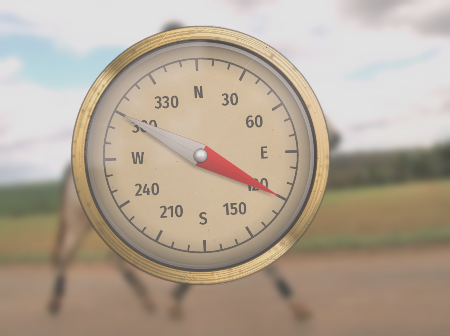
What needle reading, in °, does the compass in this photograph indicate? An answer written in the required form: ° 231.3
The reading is ° 120
